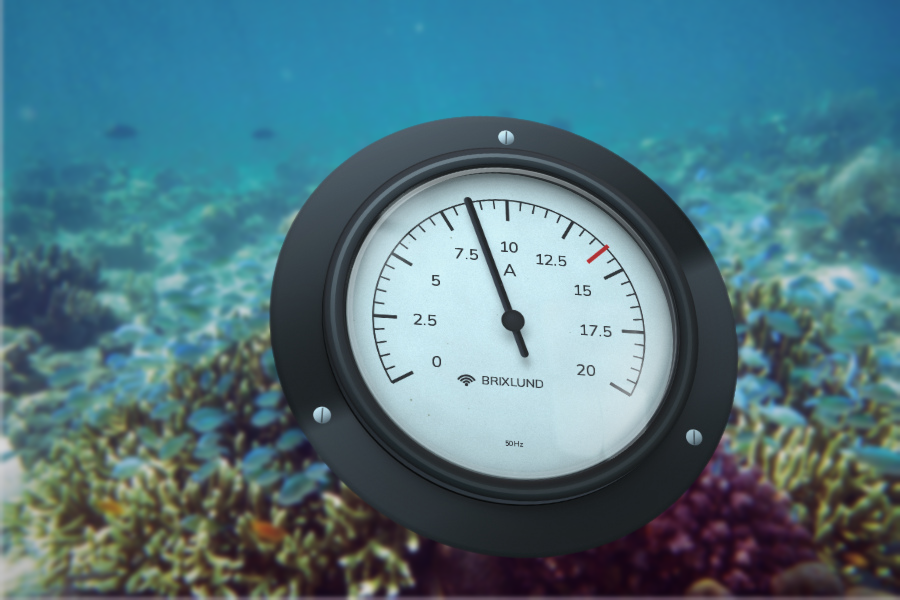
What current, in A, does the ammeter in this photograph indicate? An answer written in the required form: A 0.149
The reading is A 8.5
